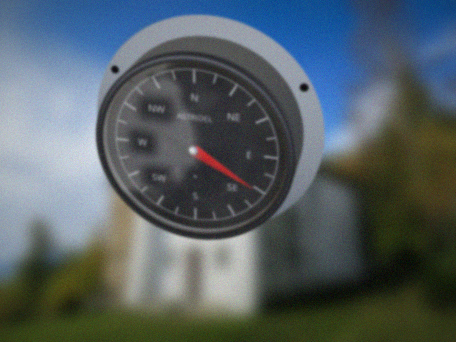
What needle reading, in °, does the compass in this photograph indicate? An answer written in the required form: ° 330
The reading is ° 120
